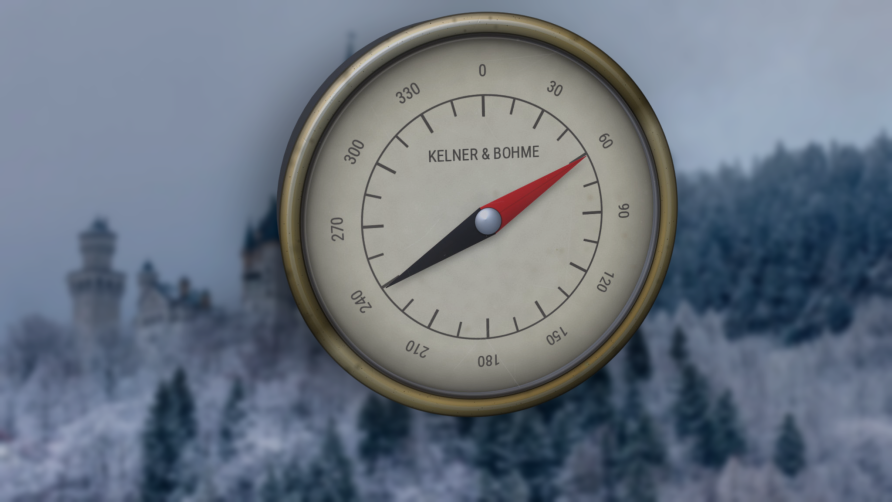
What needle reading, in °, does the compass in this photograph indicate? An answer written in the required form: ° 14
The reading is ° 60
